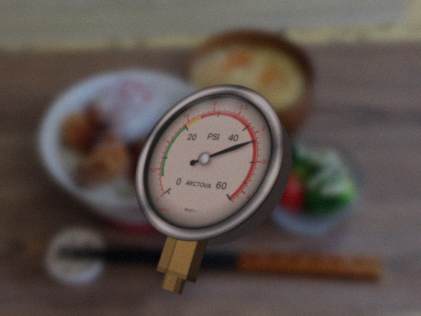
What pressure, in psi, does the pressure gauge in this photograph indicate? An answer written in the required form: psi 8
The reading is psi 45
